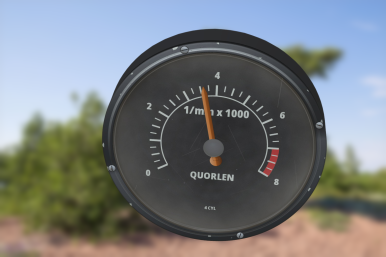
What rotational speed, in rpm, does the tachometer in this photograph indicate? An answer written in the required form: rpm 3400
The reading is rpm 3625
